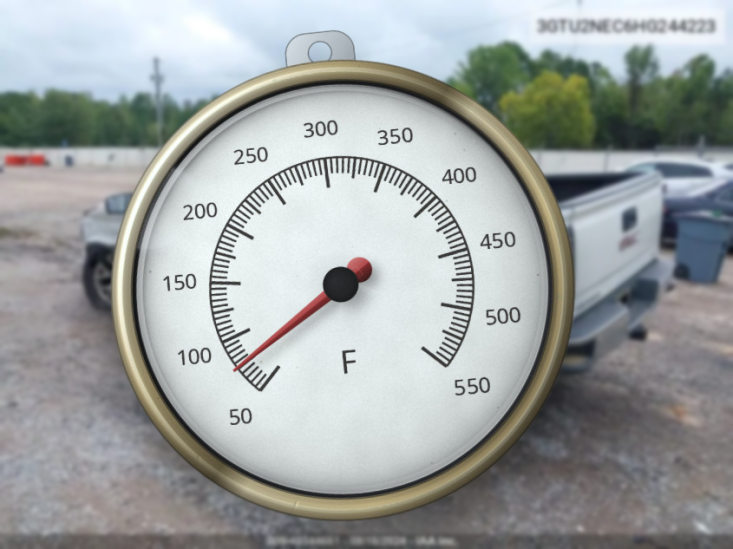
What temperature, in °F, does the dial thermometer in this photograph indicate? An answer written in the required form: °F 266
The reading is °F 75
